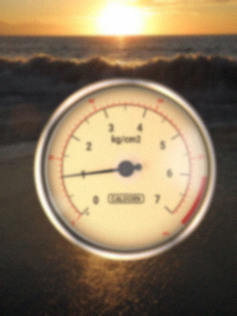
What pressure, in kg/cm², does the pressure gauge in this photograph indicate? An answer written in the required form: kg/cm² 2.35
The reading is kg/cm² 1
